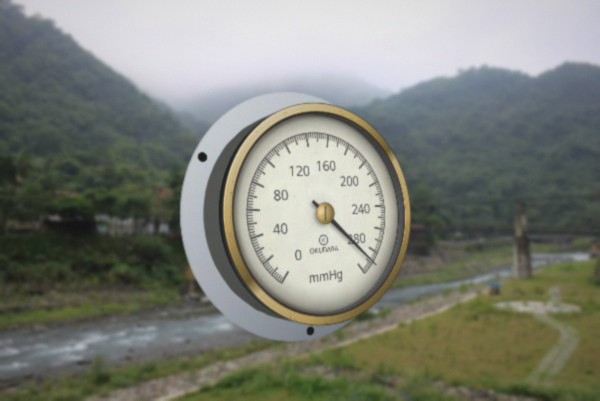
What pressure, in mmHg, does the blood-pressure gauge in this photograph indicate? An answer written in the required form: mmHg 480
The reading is mmHg 290
